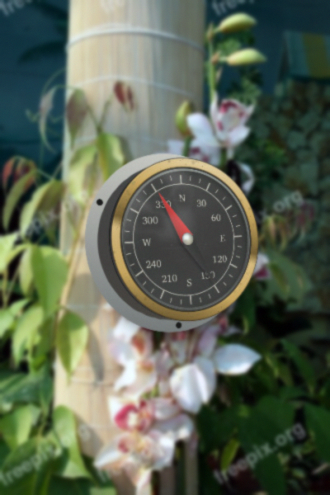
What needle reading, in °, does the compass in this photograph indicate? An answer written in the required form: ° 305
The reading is ° 330
